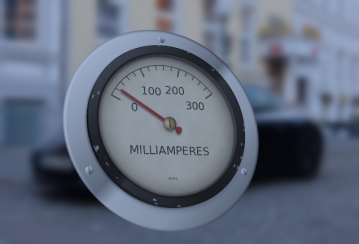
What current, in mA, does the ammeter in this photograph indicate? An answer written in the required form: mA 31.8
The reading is mA 20
